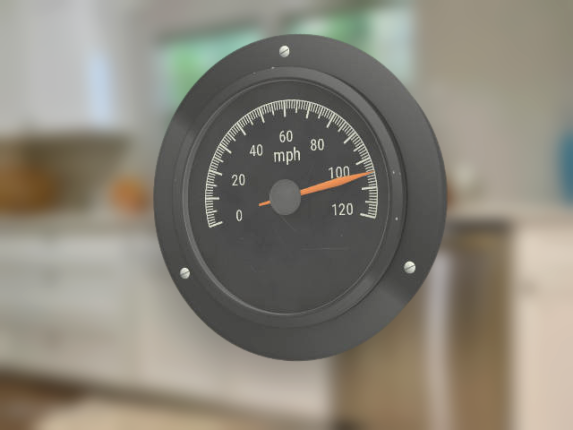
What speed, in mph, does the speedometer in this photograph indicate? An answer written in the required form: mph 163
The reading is mph 105
